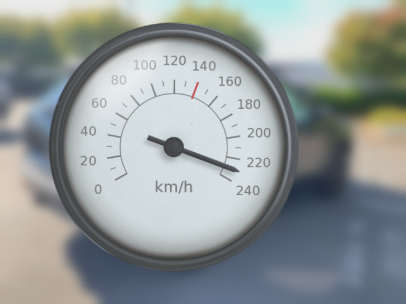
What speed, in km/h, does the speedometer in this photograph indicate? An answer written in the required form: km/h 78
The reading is km/h 230
